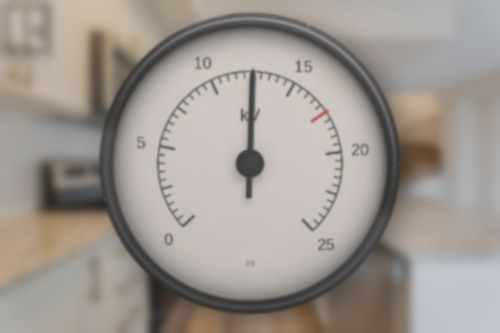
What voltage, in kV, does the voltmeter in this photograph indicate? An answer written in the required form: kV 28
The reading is kV 12.5
